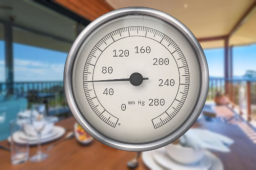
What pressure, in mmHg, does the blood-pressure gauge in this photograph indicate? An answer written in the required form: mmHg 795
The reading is mmHg 60
